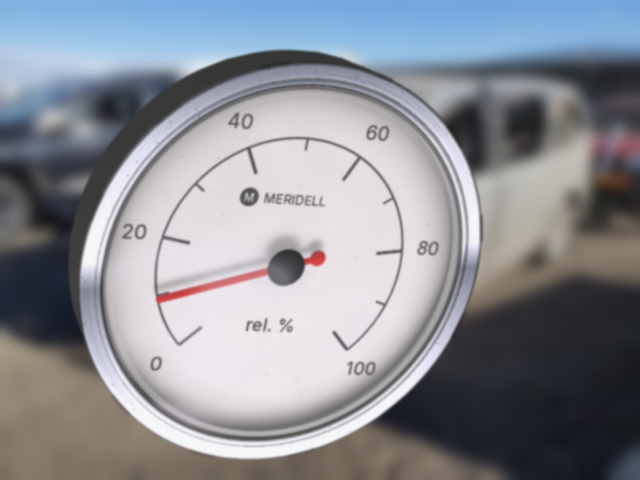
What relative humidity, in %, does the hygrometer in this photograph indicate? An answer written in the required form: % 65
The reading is % 10
